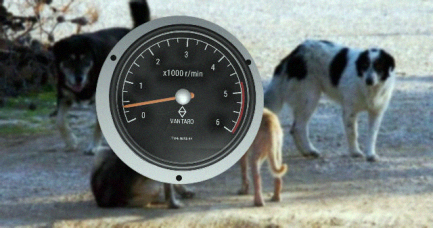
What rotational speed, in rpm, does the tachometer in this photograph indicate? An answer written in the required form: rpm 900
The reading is rpm 375
